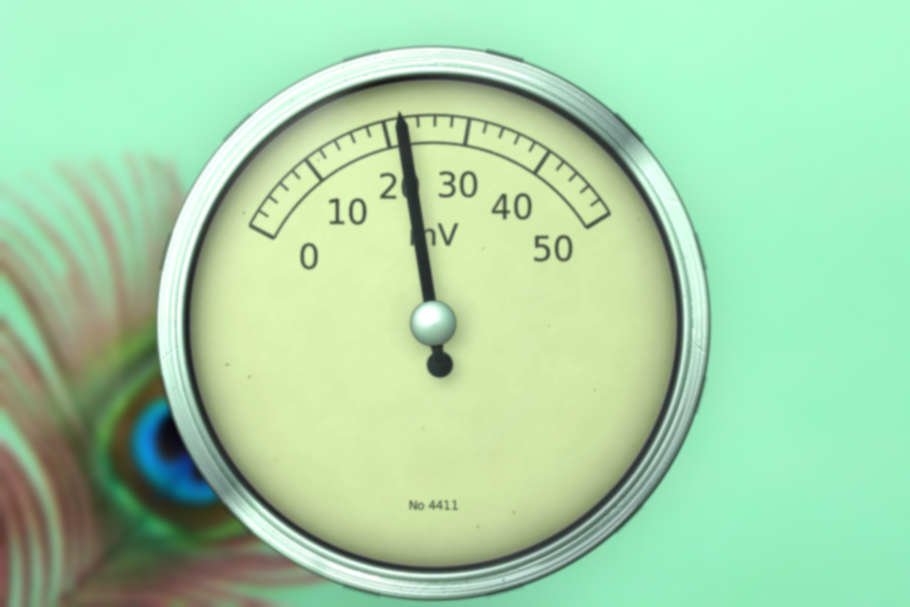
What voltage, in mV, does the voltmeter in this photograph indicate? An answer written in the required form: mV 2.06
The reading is mV 22
